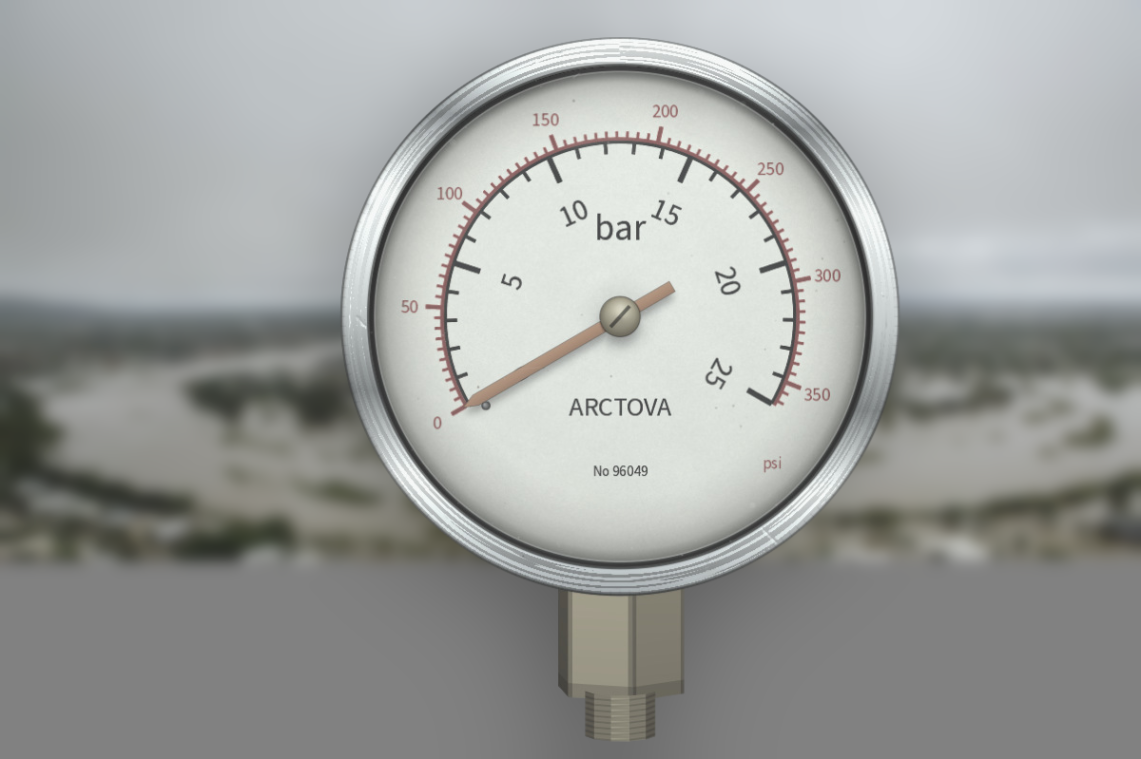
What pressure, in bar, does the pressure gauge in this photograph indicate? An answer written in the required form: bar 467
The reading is bar 0
